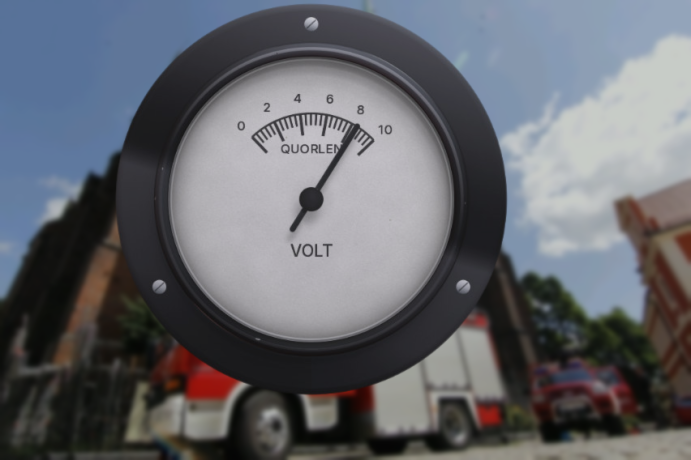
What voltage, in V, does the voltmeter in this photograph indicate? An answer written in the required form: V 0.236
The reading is V 8.4
